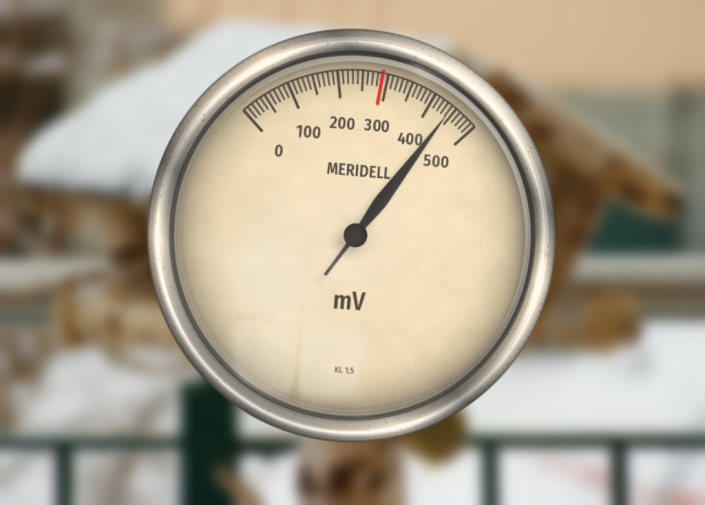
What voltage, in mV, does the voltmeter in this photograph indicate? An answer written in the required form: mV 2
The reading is mV 440
